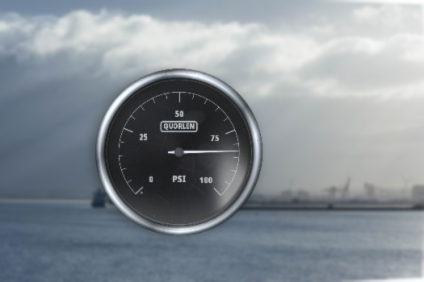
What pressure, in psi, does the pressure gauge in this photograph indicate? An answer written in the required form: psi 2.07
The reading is psi 82.5
